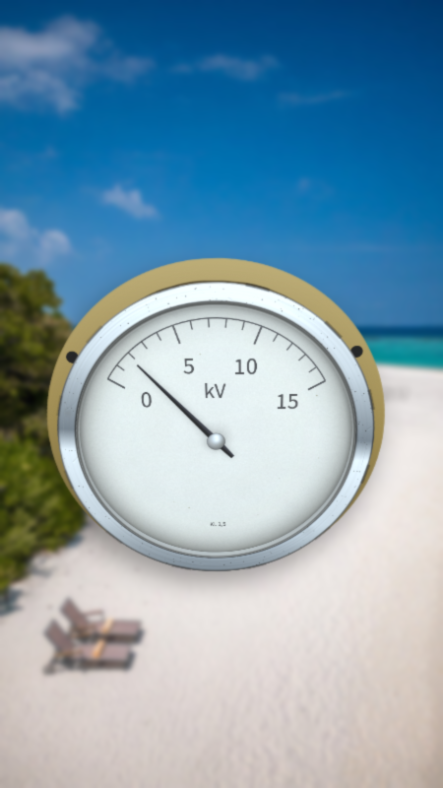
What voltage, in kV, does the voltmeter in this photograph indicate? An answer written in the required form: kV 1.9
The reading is kV 2
